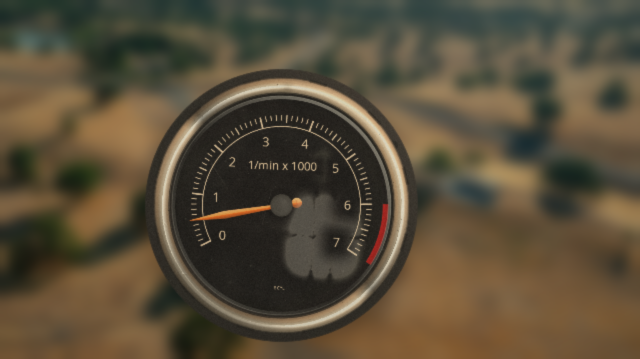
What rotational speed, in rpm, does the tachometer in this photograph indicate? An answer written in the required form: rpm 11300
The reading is rpm 500
